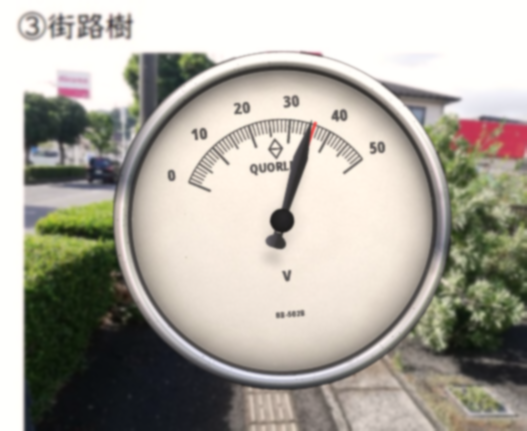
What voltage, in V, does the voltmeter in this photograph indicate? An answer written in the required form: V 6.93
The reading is V 35
